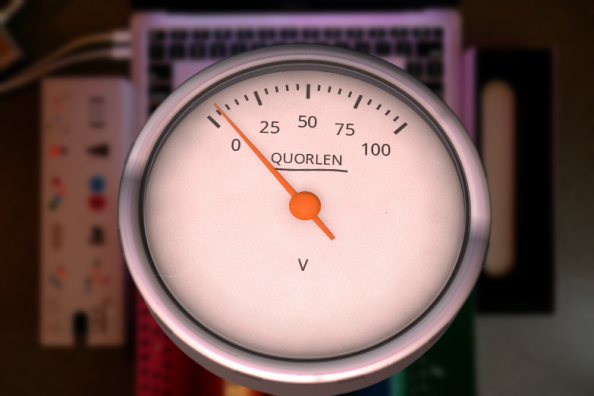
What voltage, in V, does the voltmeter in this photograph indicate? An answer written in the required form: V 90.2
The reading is V 5
